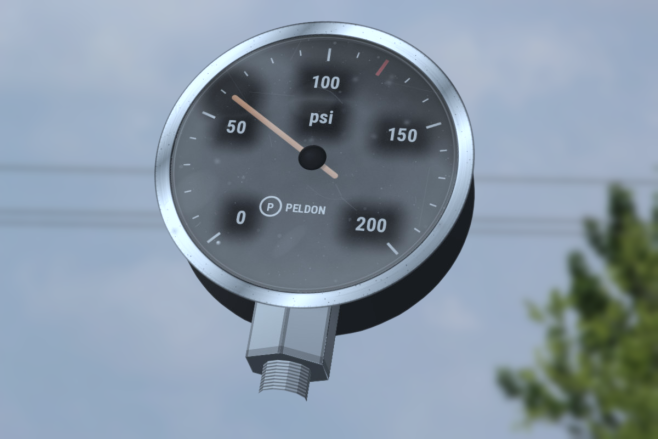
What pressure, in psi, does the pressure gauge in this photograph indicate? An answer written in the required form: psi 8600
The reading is psi 60
